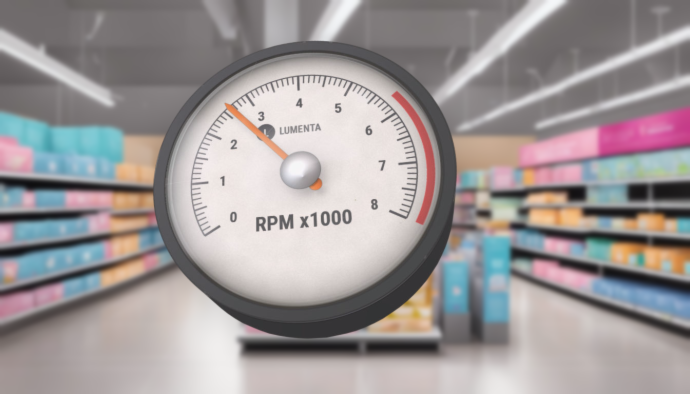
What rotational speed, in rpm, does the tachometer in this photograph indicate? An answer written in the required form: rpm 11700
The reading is rpm 2600
